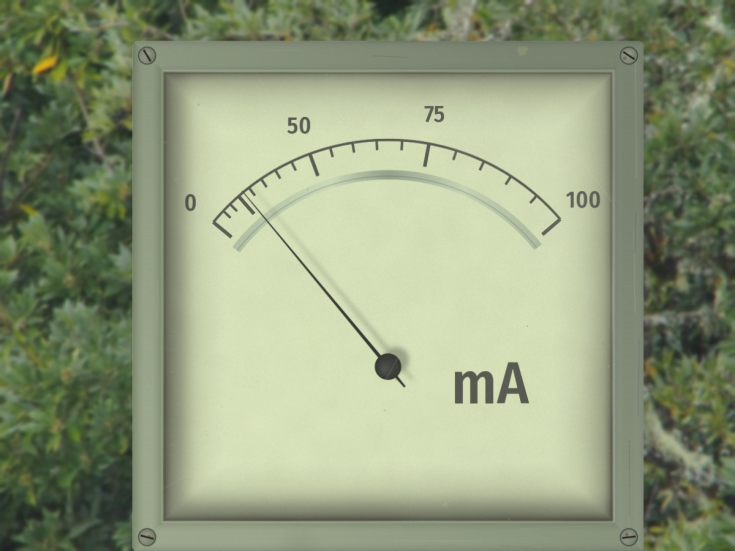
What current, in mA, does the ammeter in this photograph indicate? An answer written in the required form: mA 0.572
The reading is mA 27.5
